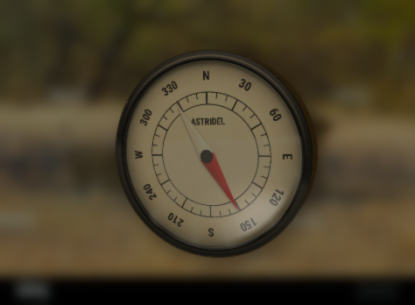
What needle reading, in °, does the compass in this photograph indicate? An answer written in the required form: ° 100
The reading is ° 150
